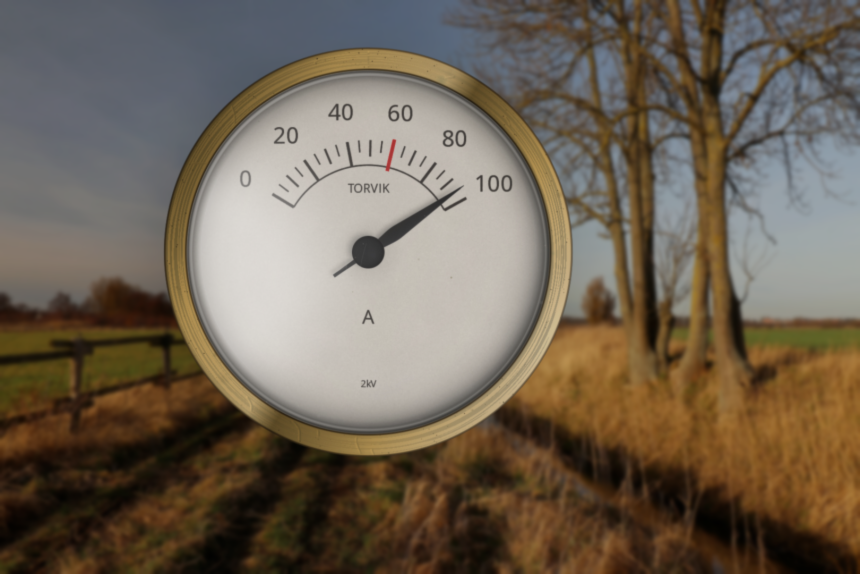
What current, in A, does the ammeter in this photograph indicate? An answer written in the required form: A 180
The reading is A 95
